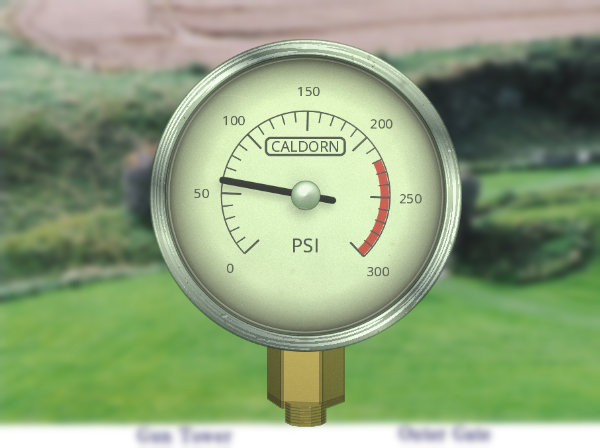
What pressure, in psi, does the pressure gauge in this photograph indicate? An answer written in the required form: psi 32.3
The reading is psi 60
